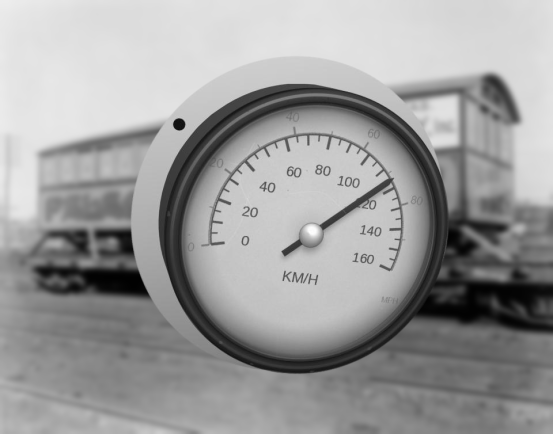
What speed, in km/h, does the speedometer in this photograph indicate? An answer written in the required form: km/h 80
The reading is km/h 115
